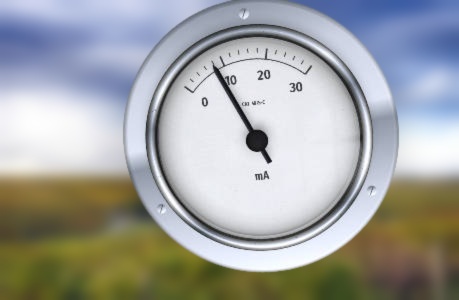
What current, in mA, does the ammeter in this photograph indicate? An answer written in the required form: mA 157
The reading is mA 8
